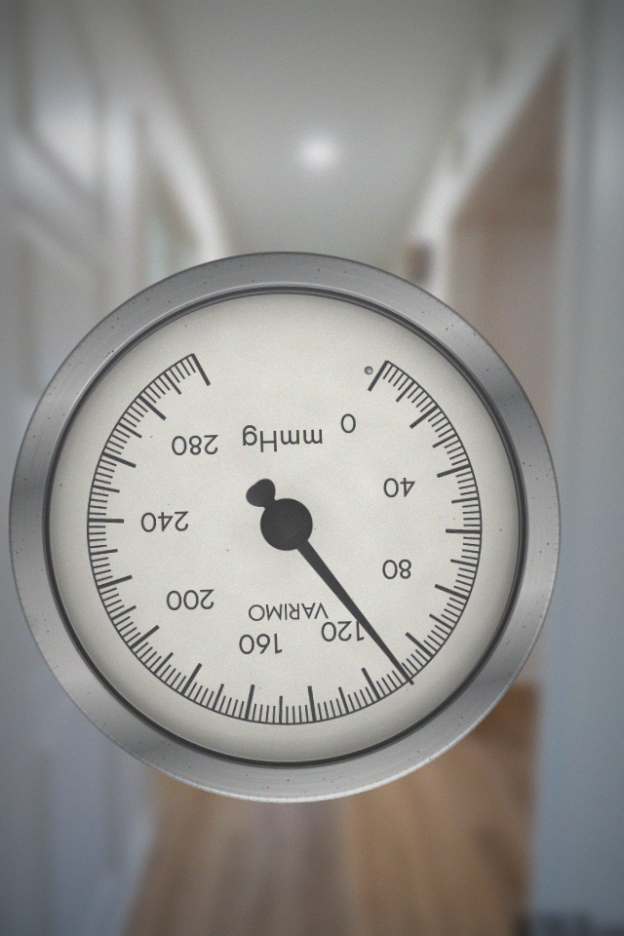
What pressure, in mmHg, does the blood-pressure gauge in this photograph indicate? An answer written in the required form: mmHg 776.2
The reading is mmHg 110
